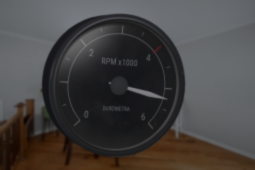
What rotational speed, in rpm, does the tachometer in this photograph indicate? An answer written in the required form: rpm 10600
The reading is rpm 5250
